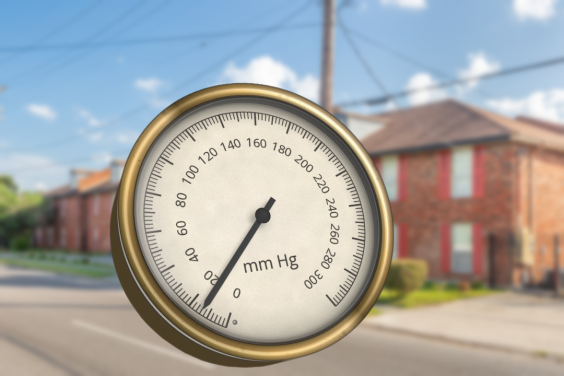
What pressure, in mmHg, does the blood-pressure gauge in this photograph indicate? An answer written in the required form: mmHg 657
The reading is mmHg 14
